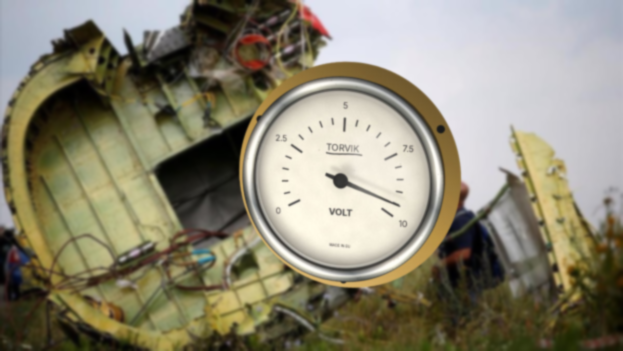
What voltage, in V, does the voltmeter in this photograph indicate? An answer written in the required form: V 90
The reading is V 9.5
